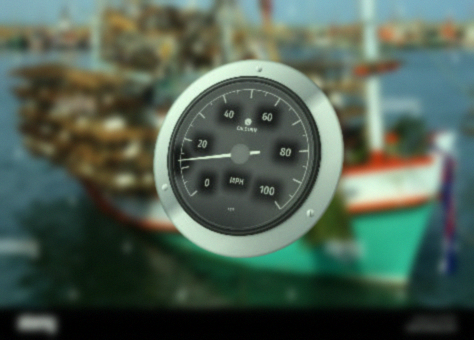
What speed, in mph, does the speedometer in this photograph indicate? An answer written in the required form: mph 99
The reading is mph 12.5
